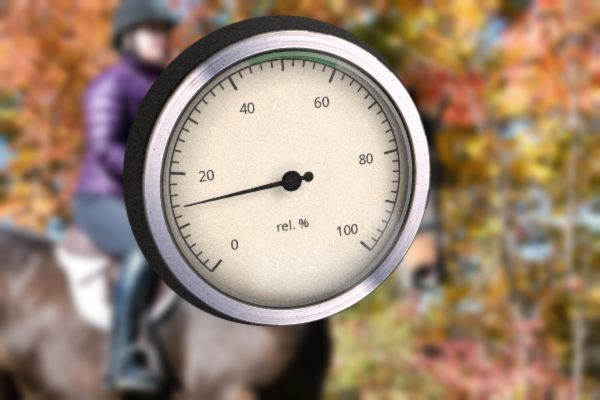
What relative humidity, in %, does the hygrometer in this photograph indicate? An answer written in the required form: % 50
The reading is % 14
